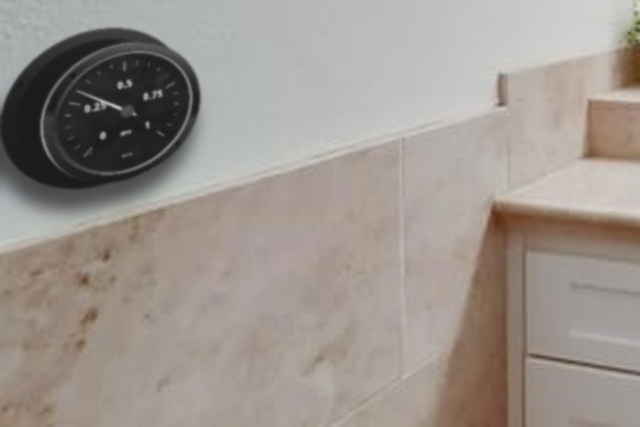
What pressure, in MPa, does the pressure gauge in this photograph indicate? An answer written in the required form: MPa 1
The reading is MPa 0.3
